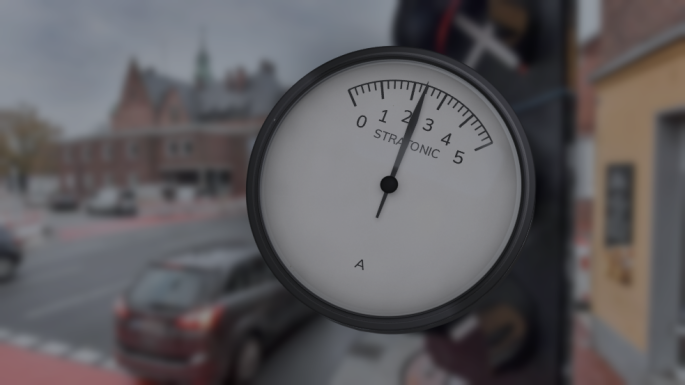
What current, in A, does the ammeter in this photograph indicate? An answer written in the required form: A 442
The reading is A 2.4
